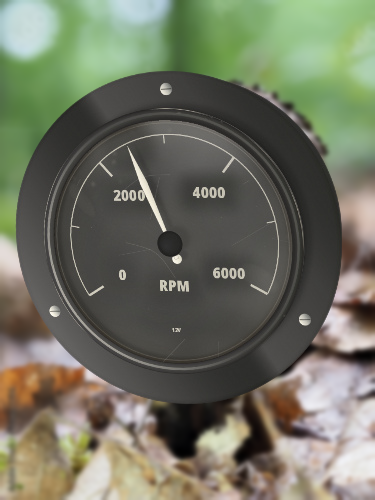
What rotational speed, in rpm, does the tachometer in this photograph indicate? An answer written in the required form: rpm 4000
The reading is rpm 2500
